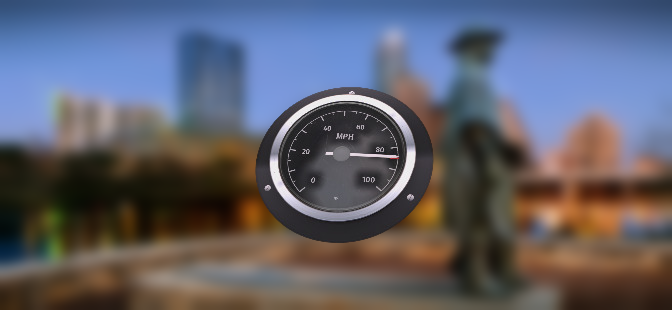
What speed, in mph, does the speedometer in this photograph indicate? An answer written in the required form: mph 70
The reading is mph 85
